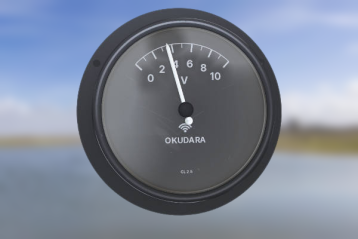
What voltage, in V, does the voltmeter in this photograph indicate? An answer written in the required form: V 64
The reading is V 3.5
